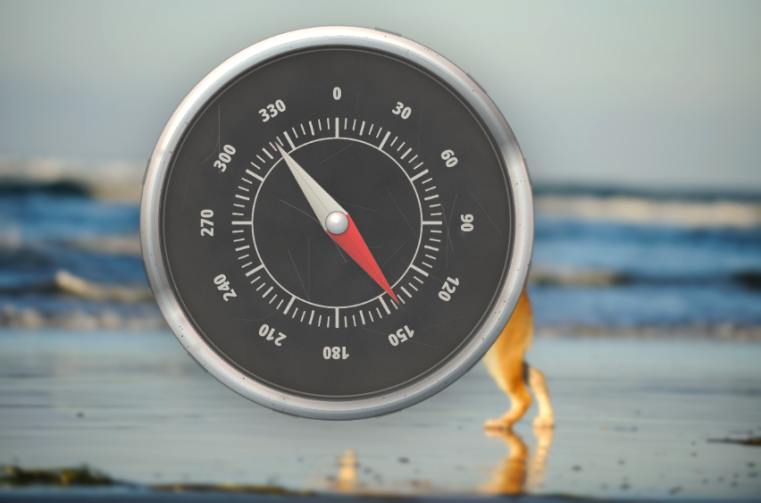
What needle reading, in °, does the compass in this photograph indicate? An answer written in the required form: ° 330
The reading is ° 142.5
